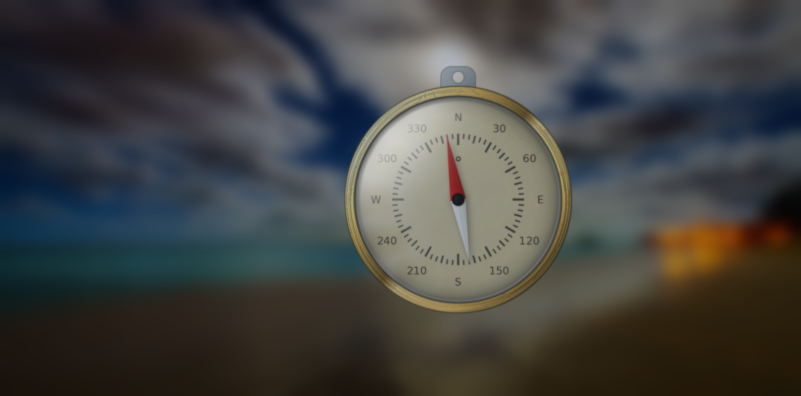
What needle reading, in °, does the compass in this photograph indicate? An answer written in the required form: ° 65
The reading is ° 350
